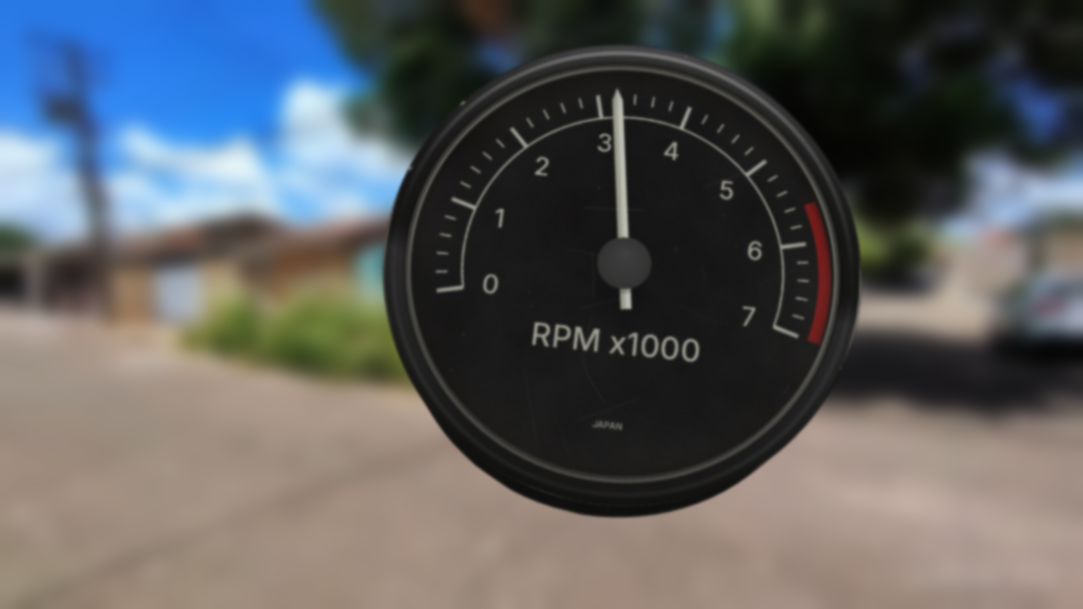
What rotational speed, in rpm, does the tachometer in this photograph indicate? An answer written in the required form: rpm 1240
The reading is rpm 3200
